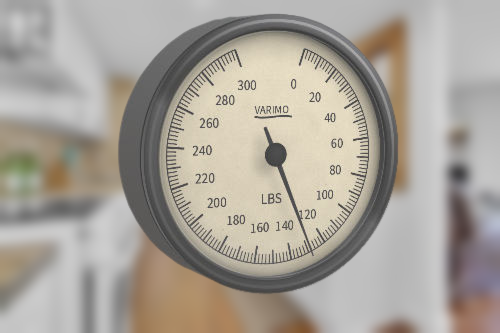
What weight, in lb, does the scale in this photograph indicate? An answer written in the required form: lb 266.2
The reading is lb 130
